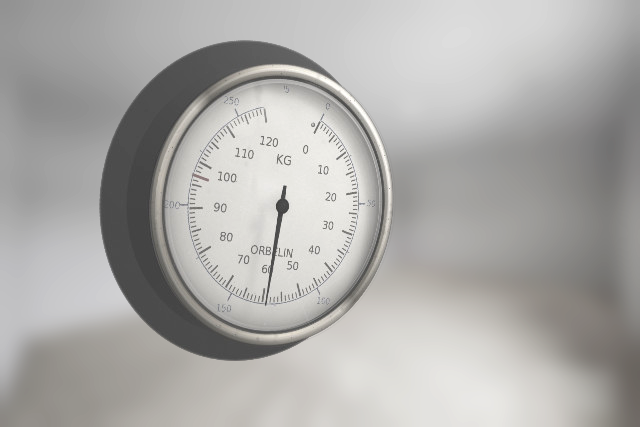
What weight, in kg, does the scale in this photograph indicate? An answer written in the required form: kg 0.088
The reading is kg 60
